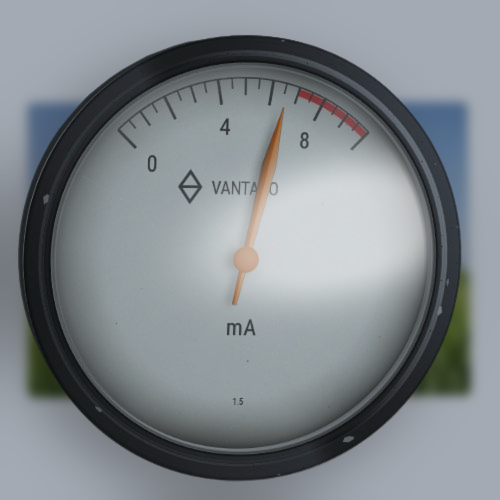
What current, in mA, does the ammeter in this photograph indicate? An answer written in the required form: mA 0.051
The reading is mA 6.5
